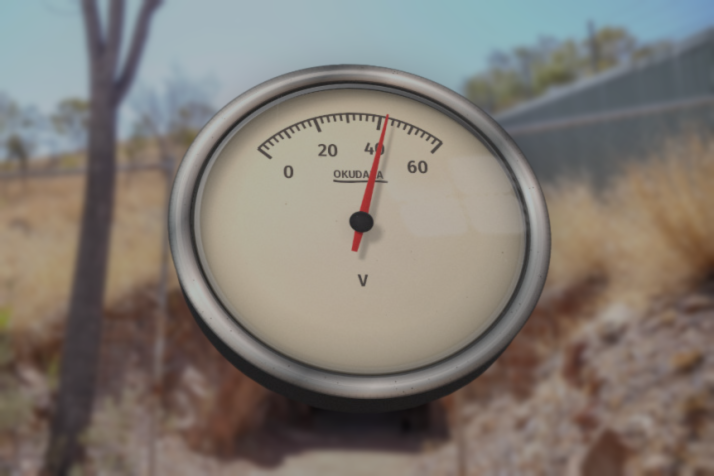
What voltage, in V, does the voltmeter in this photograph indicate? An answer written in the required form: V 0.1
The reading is V 42
